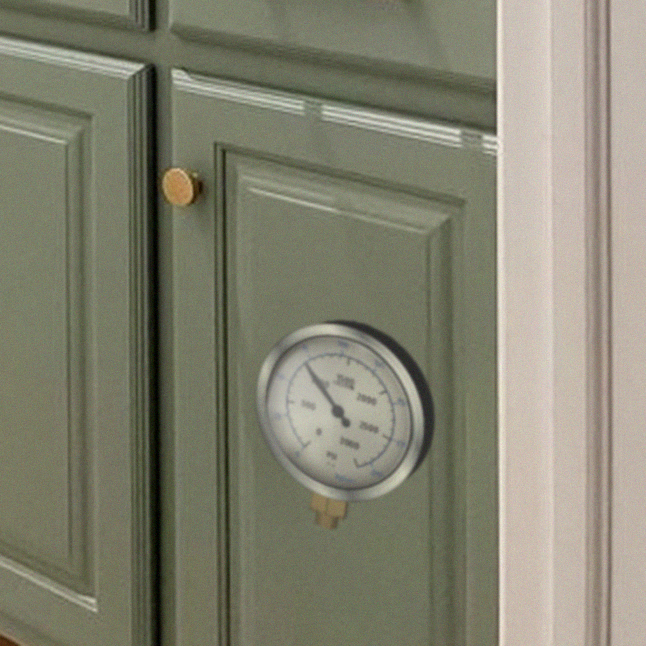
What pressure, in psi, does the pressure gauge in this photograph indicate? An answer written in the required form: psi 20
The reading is psi 1000
